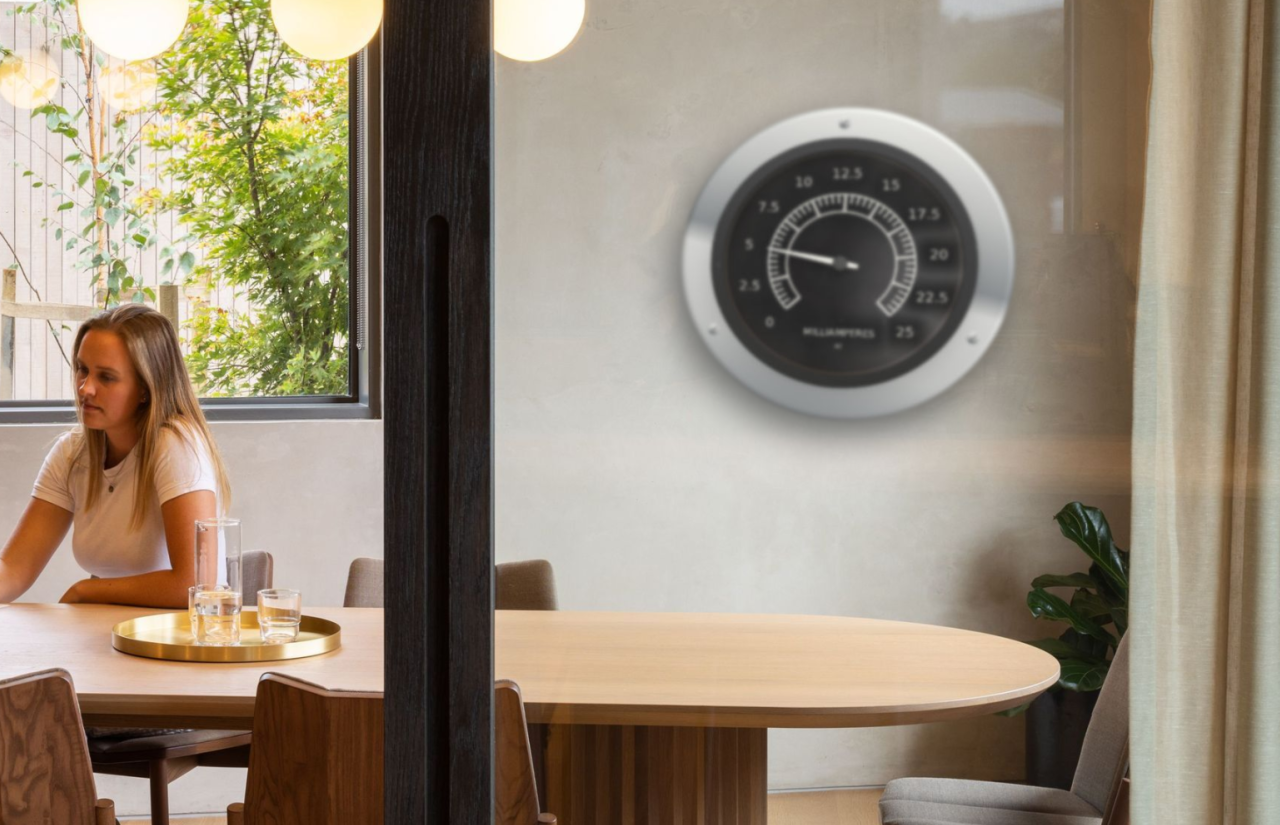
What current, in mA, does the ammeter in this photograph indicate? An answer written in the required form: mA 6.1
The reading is mA 5
